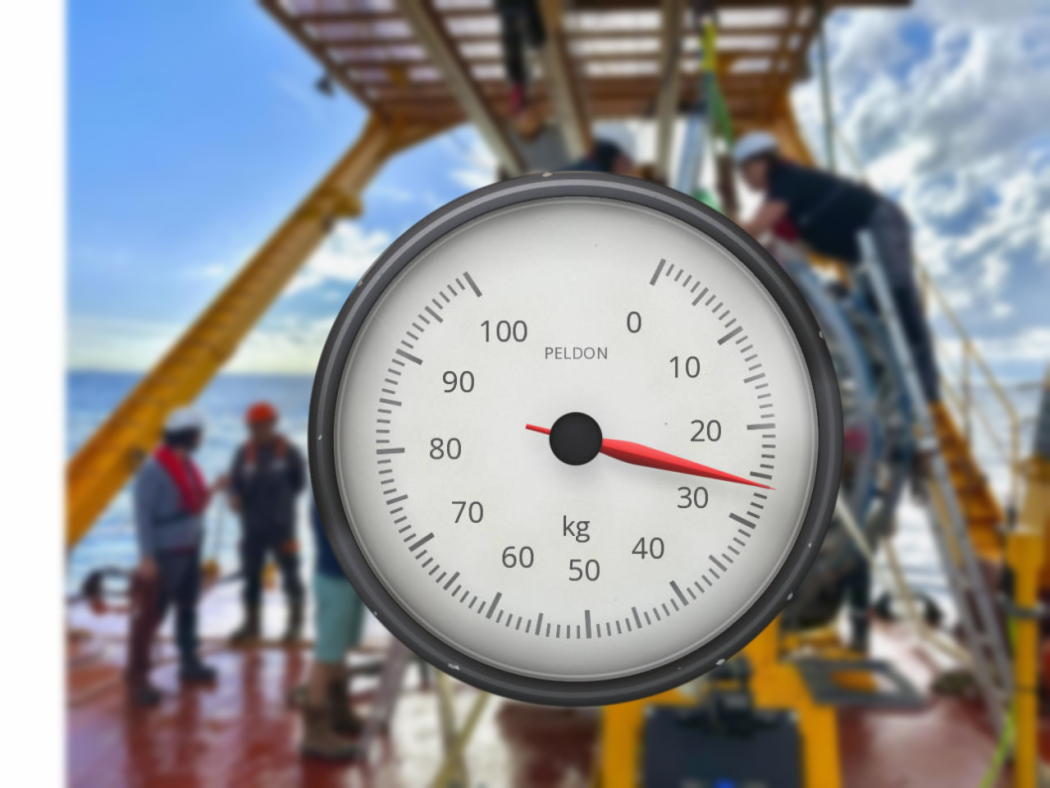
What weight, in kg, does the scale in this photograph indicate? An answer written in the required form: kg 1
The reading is kg 26
